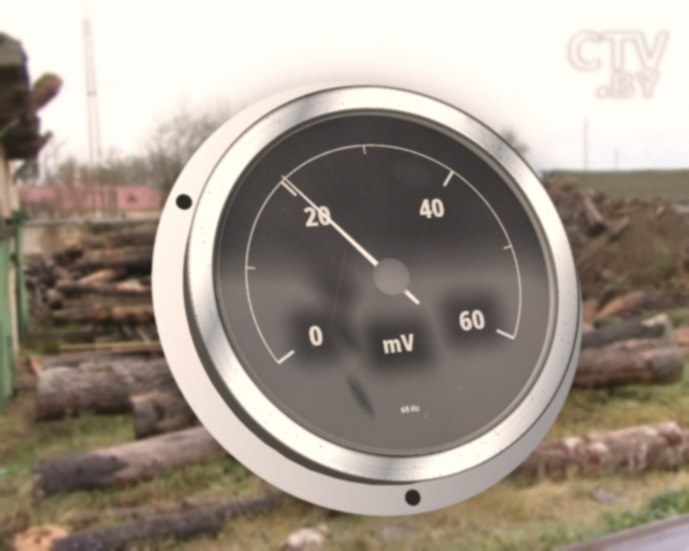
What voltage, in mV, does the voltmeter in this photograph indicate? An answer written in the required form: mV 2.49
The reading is mV 20
